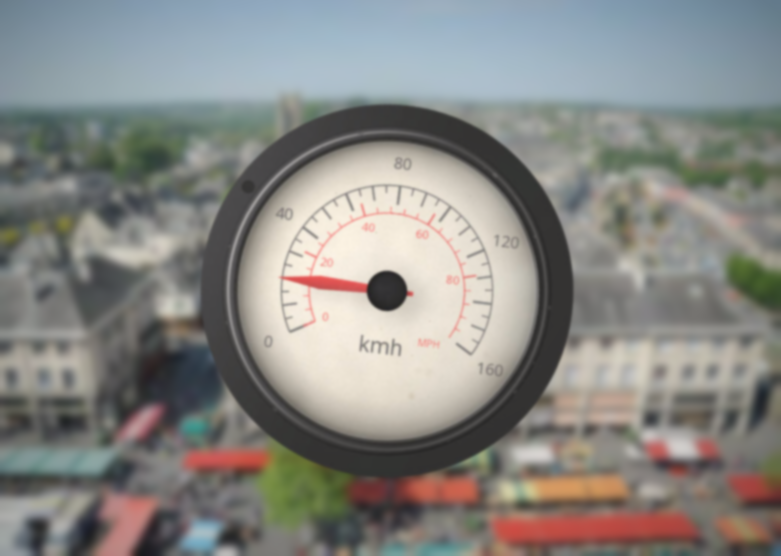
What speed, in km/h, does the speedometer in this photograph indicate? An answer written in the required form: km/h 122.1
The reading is km/h 20
